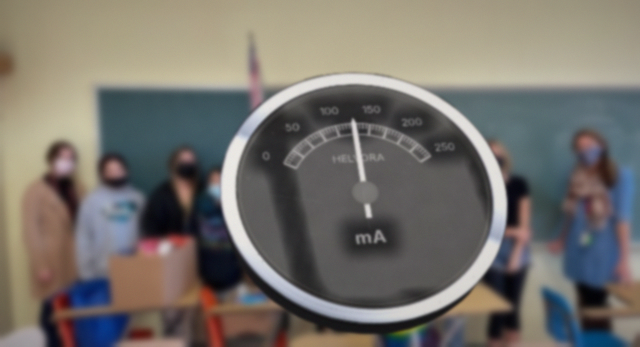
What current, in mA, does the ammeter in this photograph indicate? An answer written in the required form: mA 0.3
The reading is mA 125
